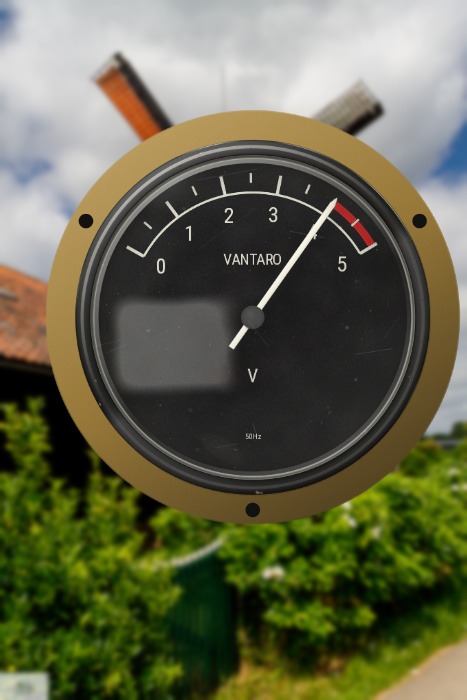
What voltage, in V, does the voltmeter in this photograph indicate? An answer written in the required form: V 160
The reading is V 4
